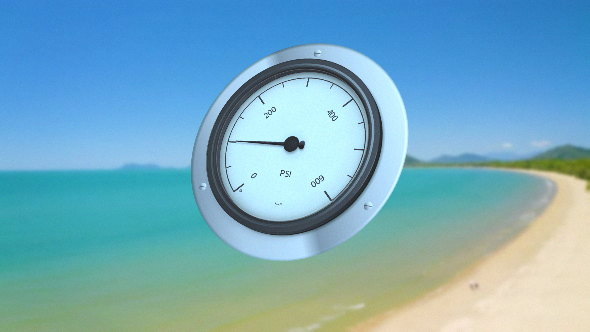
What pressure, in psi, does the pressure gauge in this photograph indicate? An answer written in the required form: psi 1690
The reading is psi 100
